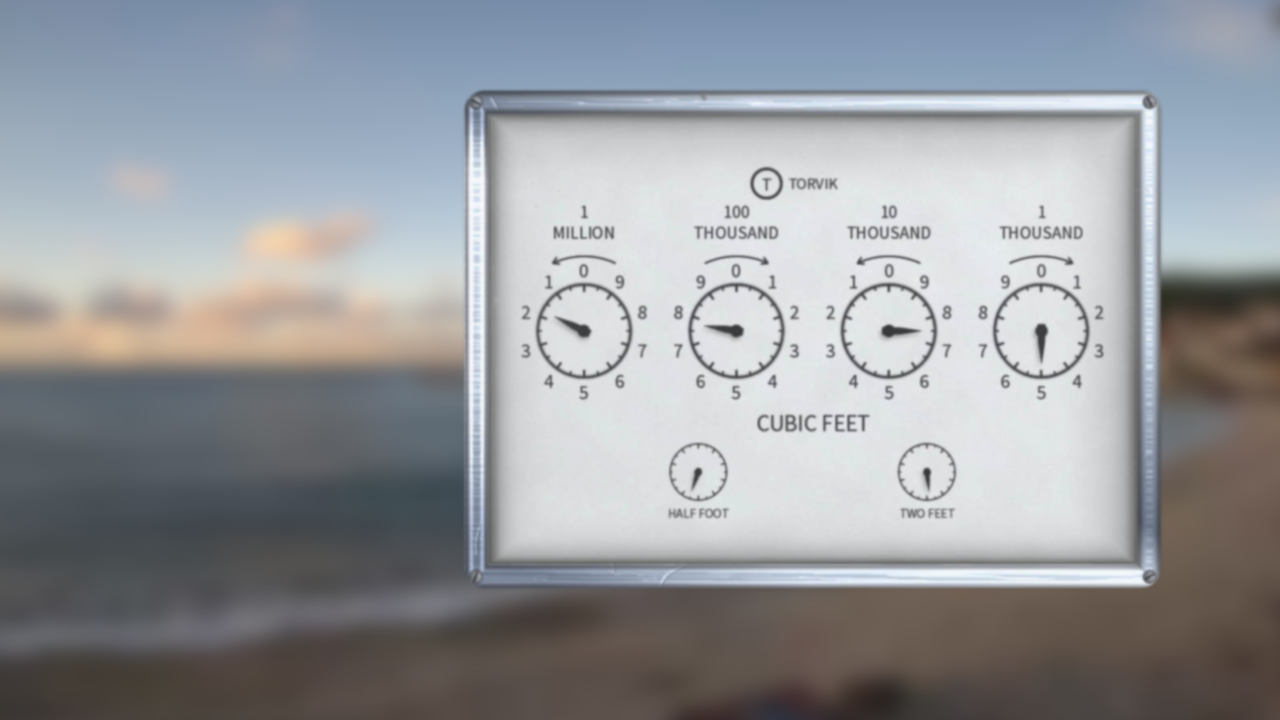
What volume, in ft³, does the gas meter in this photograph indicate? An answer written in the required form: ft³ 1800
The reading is ft³ 177500
